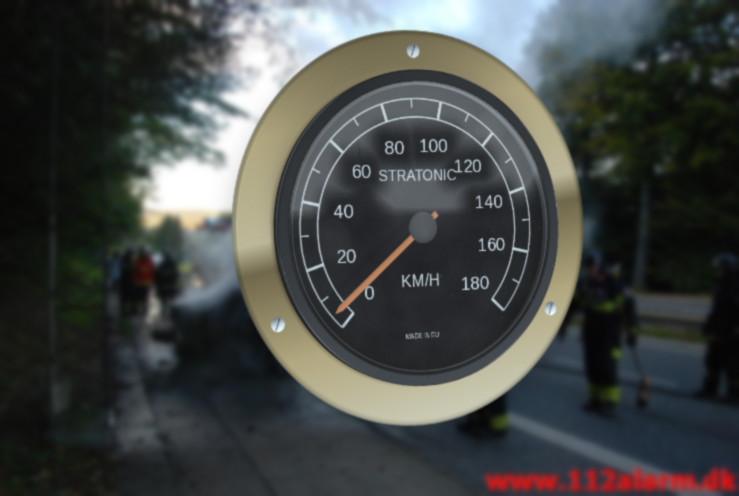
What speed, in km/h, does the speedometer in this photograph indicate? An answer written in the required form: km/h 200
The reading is km/h 5
